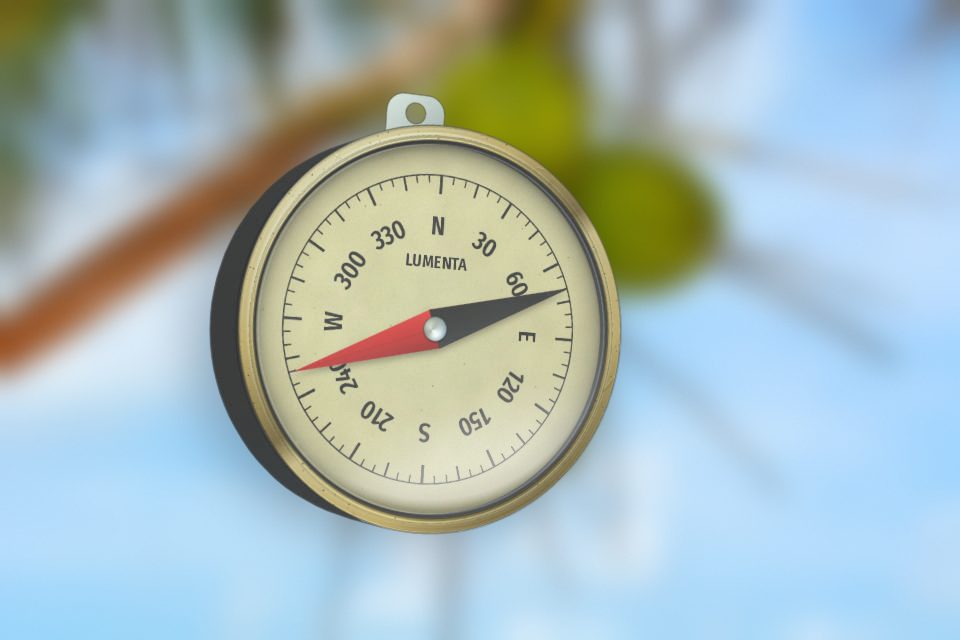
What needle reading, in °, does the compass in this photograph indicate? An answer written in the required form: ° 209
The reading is ° 250
